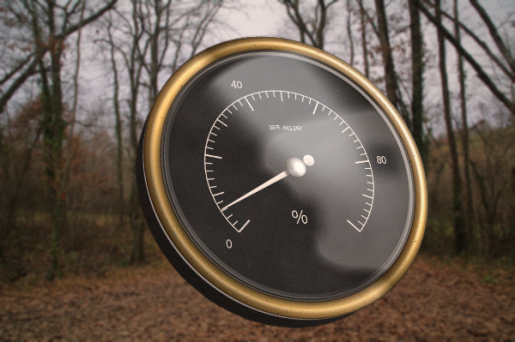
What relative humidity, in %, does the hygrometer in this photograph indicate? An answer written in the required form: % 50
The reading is % 6
